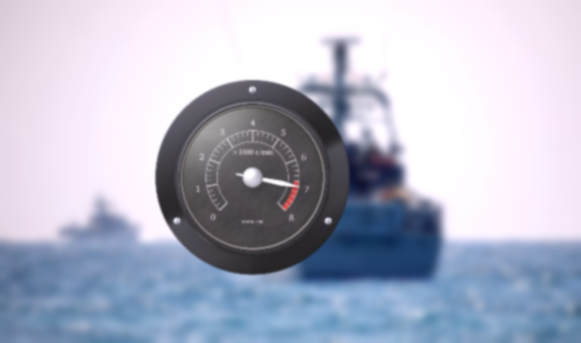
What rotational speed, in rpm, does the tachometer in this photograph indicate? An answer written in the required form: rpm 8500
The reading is rpm 7000
